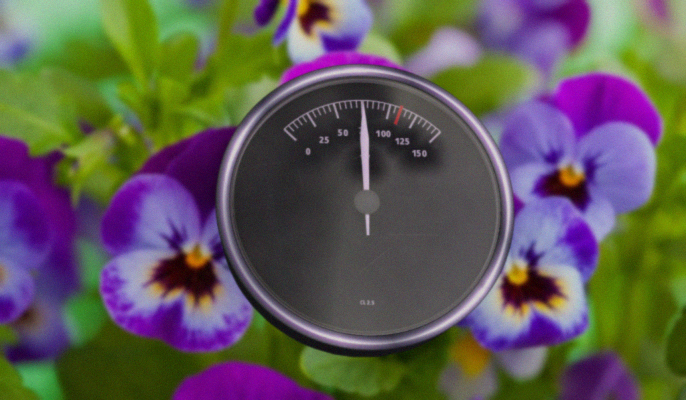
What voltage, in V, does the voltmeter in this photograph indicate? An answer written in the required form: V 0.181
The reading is V 75
